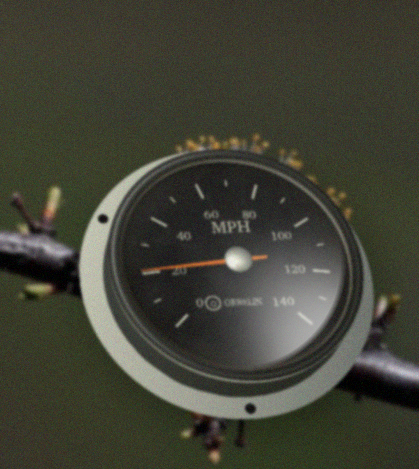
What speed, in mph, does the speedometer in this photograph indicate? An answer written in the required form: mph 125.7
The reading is mph 20
